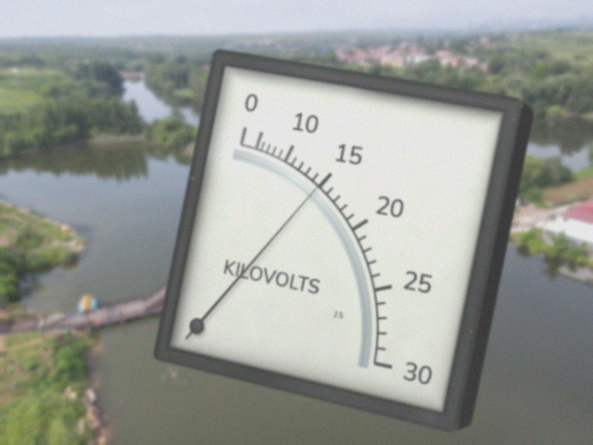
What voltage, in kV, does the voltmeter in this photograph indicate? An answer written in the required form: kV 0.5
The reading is kV 15
